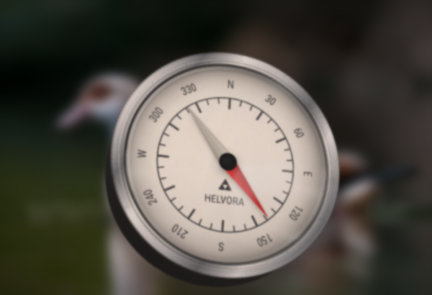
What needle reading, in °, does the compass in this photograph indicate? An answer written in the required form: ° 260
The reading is ° 140
